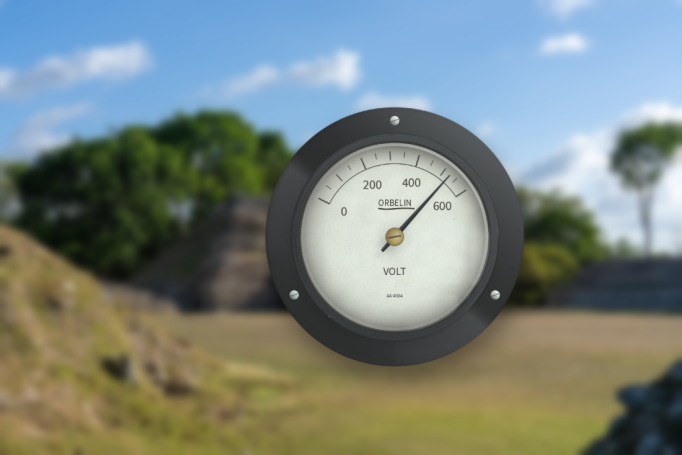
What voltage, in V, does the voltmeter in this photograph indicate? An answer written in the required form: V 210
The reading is V 525
